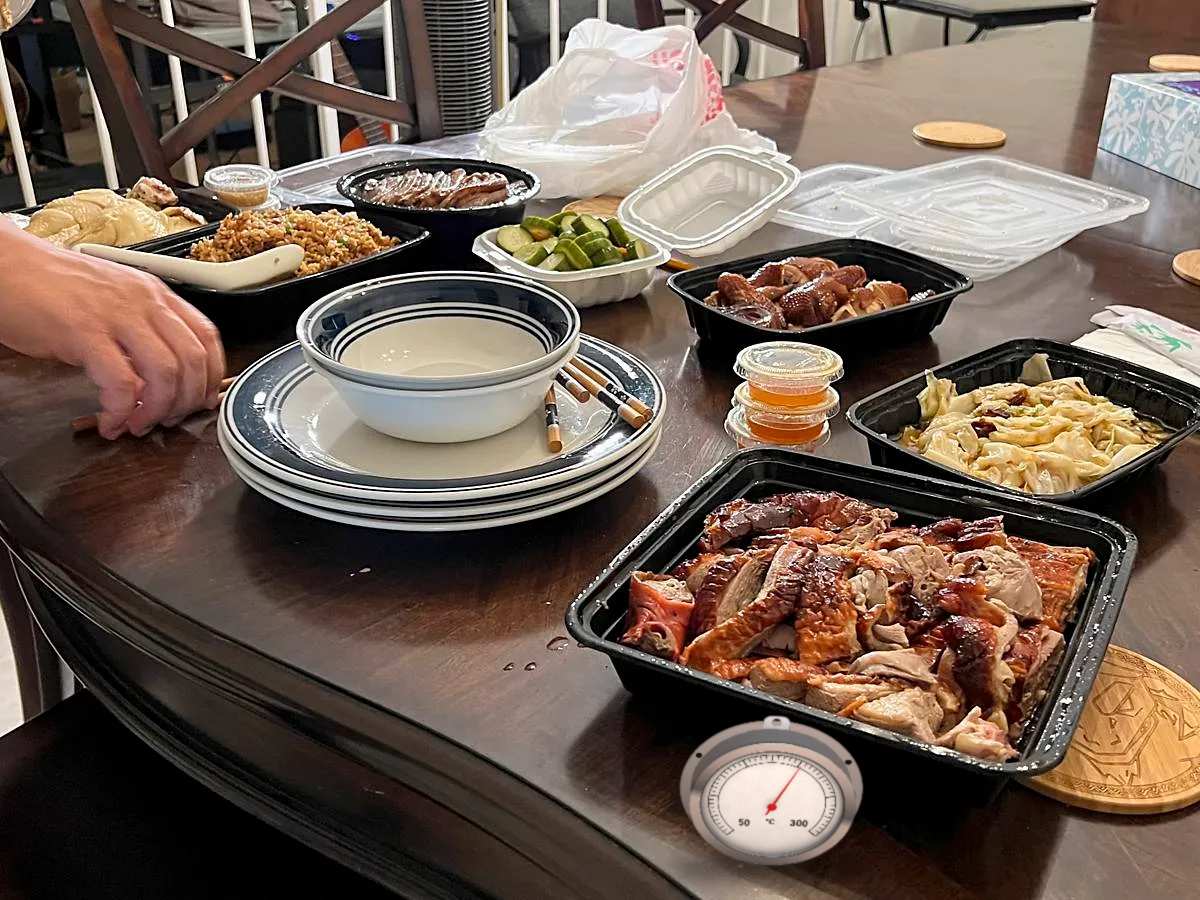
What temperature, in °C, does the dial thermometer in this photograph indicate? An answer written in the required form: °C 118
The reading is °C 200
